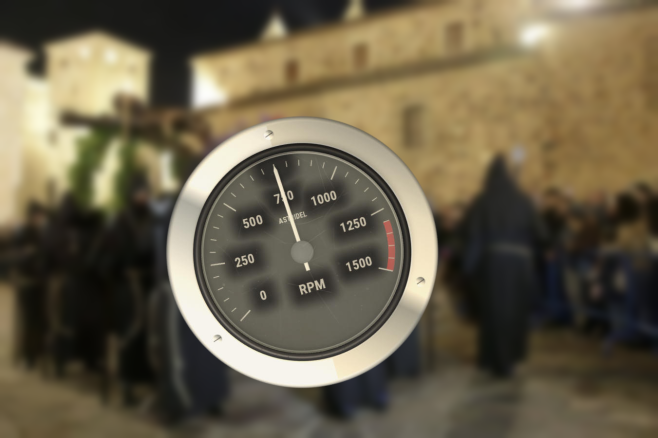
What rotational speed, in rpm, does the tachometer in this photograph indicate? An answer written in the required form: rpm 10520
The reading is rpm 750
